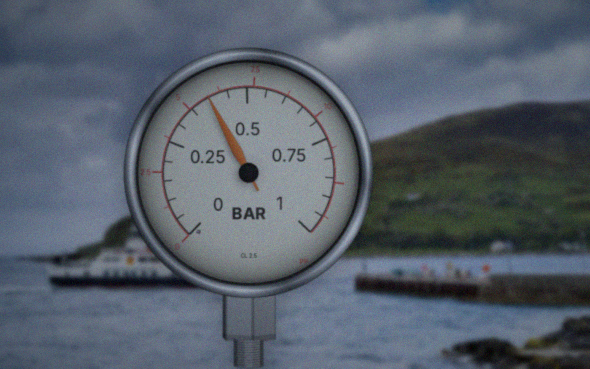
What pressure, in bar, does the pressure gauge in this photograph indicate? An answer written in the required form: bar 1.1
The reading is bar 0.4
